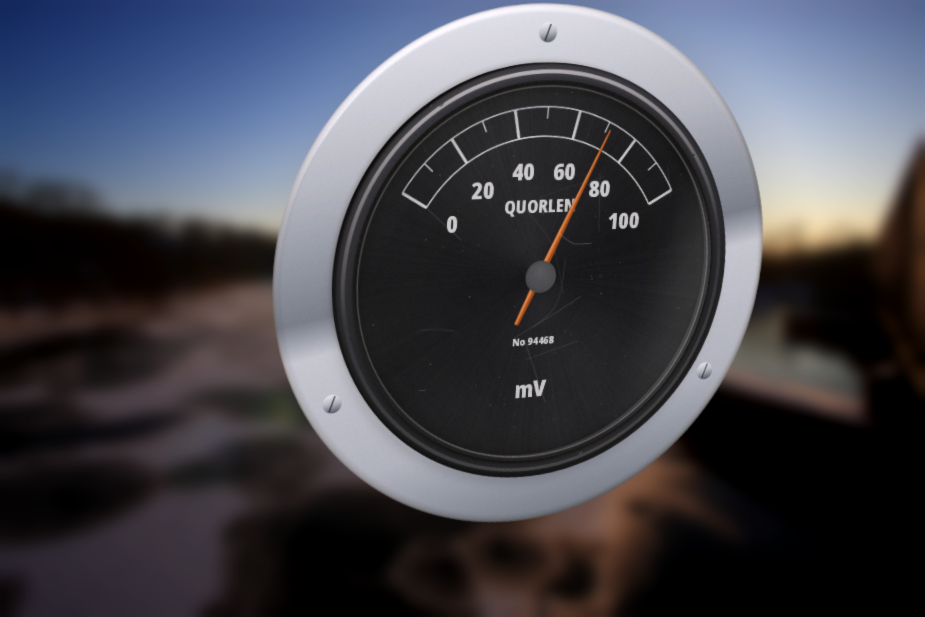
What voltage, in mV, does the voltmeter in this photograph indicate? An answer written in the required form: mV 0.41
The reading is mV 70
